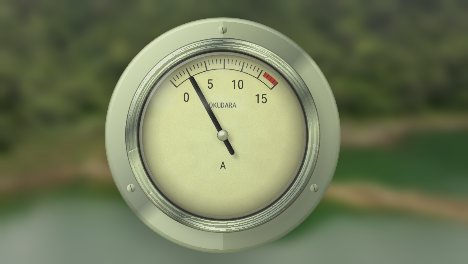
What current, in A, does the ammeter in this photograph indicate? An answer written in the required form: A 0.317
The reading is A 2.5
